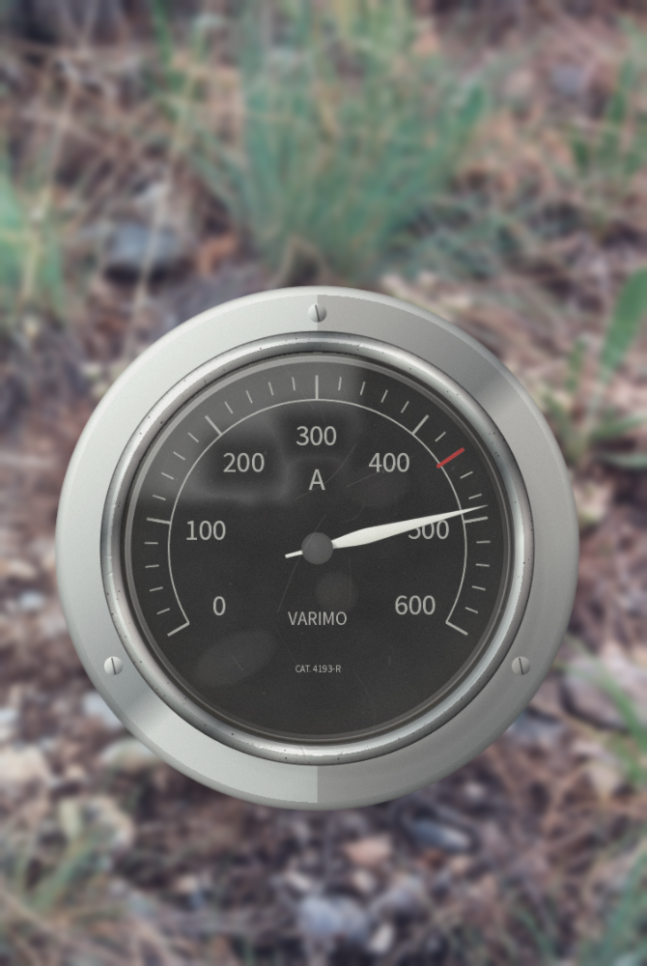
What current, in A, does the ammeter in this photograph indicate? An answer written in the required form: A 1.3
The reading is A 490
